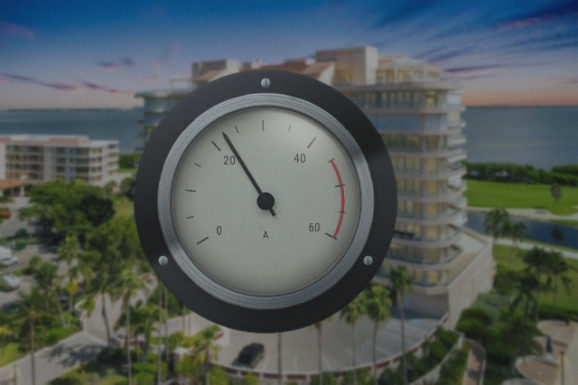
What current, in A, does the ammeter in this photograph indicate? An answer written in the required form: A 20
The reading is A 22.5
